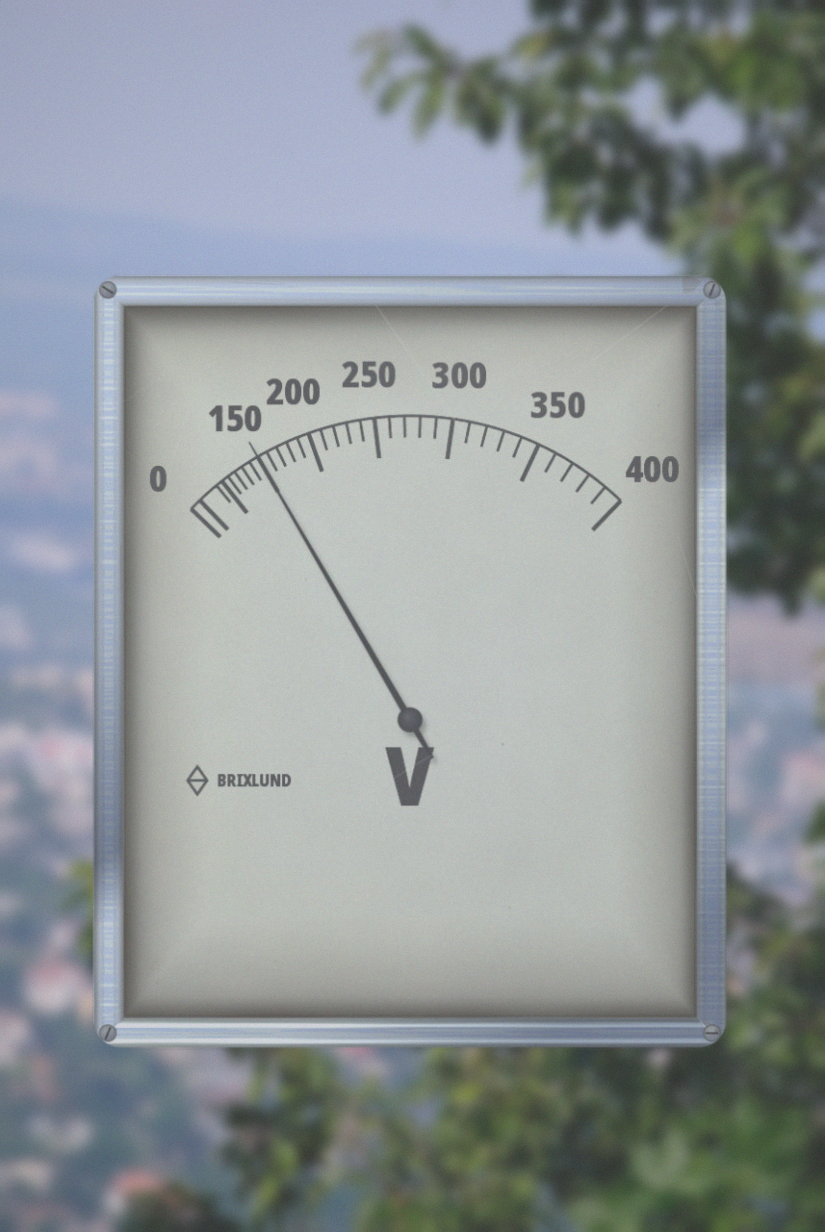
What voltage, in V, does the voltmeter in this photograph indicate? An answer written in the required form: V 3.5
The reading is V 150
